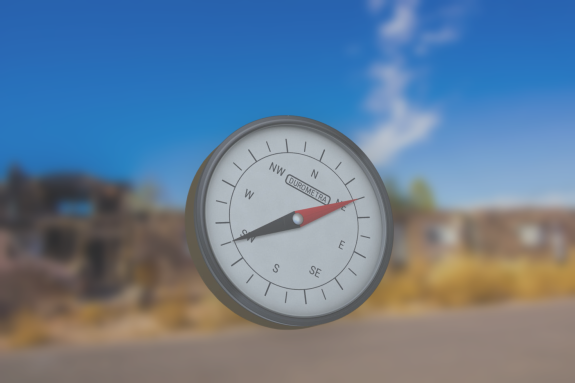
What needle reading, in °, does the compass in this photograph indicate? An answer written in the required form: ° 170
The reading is ° 45
